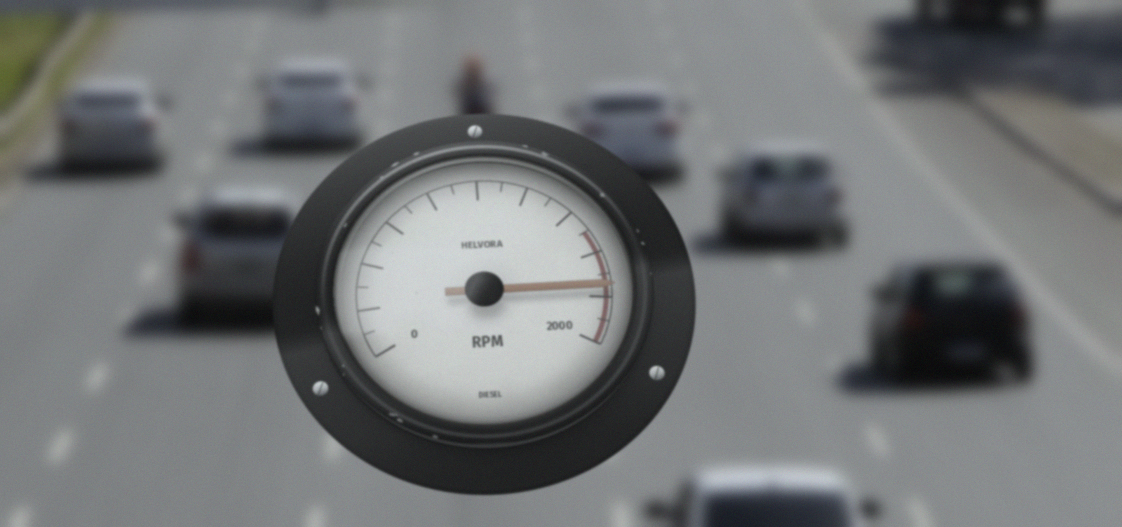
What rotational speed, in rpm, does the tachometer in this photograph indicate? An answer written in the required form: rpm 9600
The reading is rpm 1750
